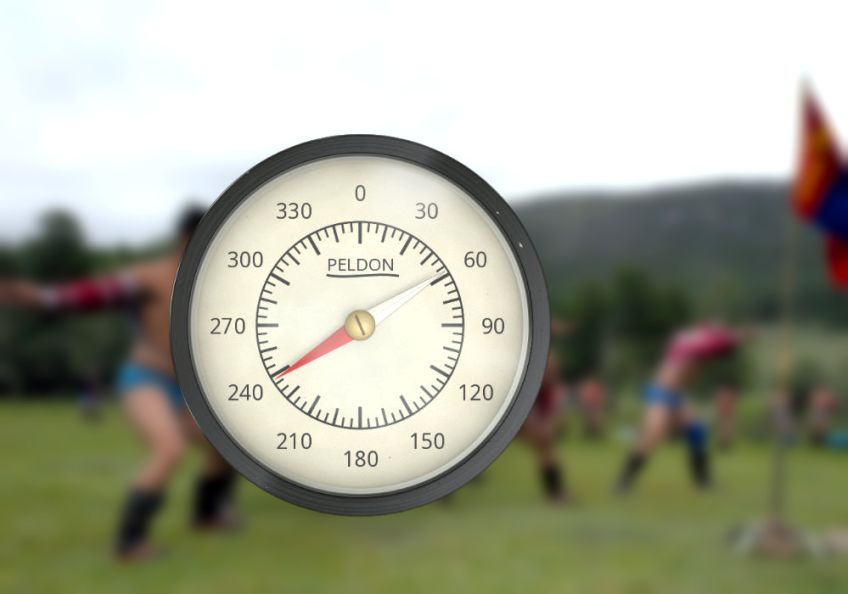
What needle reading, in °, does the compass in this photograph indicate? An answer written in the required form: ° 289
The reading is ° 237.5
